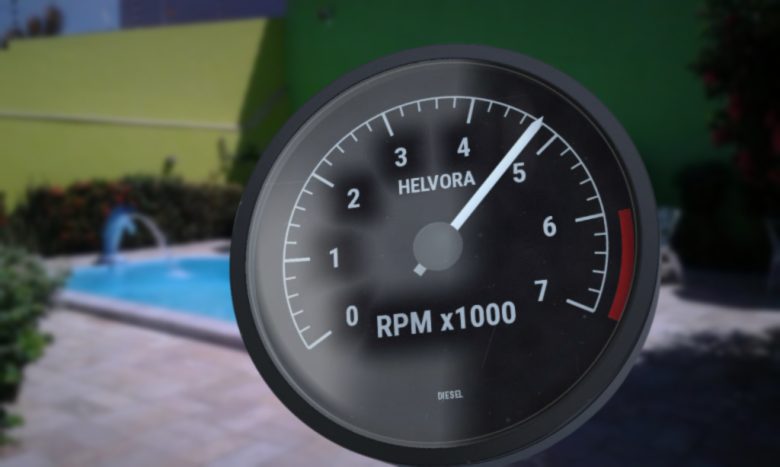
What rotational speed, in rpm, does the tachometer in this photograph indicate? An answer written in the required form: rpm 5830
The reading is rpm 4800
